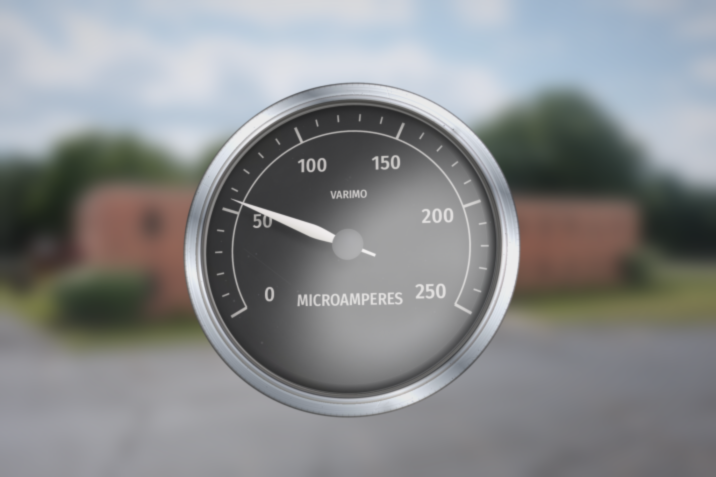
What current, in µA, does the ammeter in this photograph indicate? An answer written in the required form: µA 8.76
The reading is µA 55
